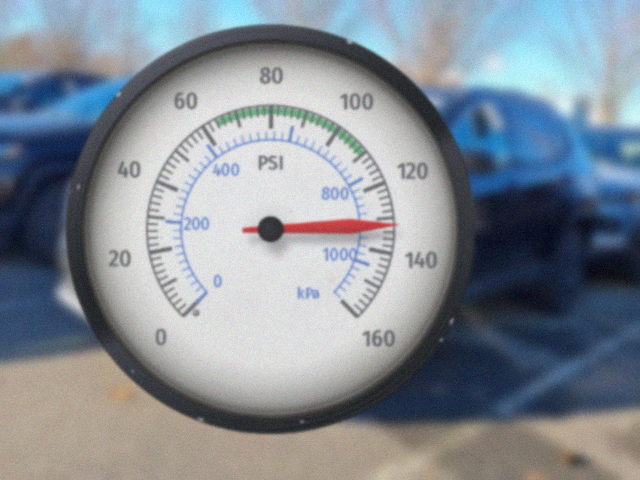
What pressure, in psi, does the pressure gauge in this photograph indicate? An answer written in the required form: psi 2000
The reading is psi 132
